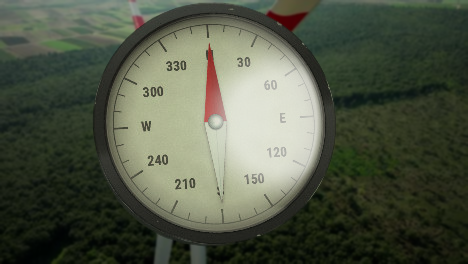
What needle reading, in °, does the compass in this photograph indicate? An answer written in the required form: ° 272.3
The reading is ° 0
